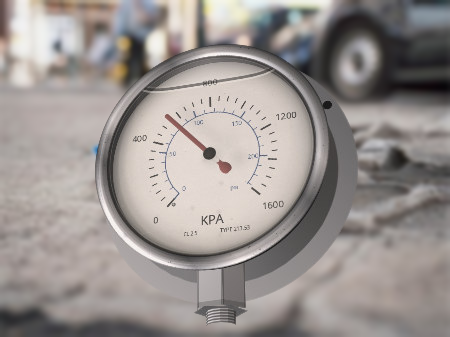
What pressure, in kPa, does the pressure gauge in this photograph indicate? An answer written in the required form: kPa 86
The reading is kPa 550
